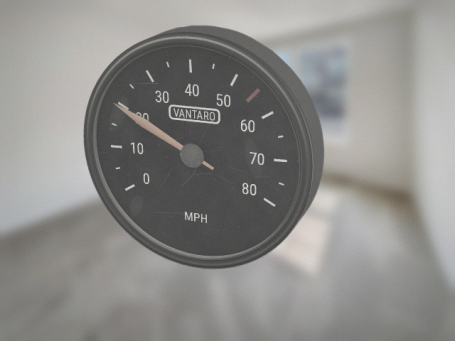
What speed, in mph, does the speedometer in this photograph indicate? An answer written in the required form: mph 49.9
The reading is mph 20
